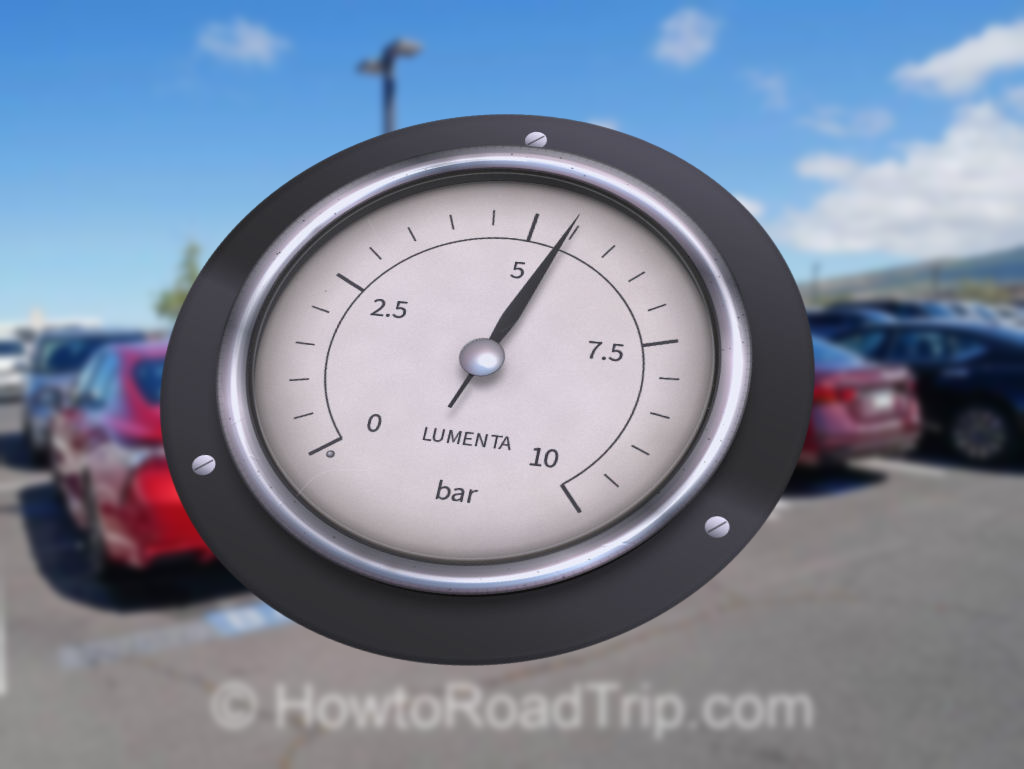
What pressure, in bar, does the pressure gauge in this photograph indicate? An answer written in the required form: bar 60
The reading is bar 5.5
